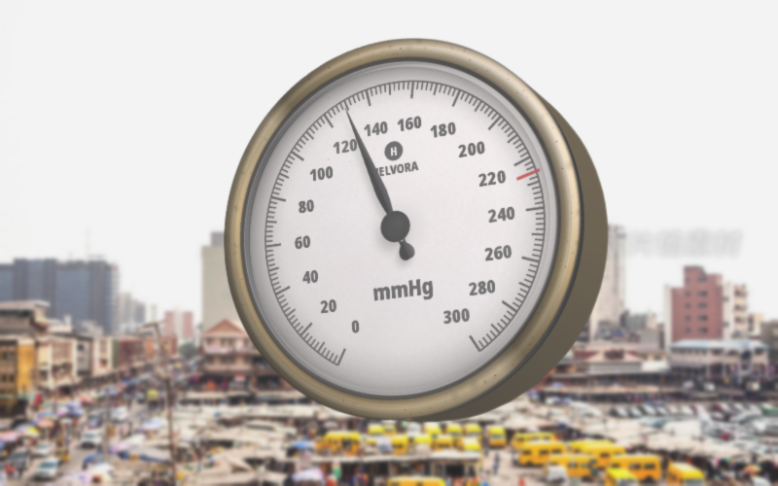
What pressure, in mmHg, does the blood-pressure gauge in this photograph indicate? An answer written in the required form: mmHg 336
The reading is mmHg 130
